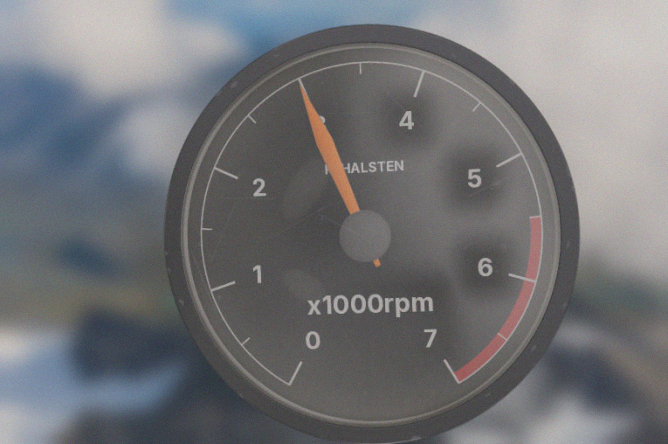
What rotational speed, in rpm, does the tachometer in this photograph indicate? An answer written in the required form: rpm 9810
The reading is rpm 3000
